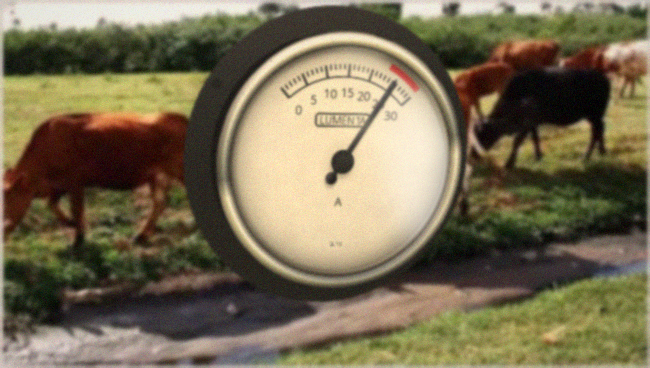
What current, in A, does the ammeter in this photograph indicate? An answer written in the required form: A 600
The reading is A 25
